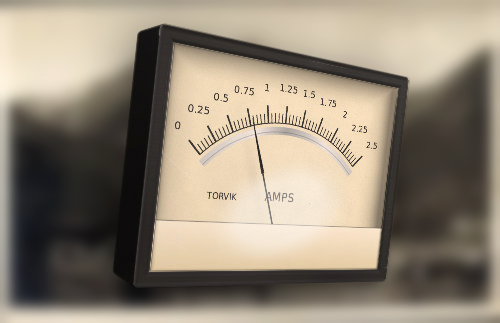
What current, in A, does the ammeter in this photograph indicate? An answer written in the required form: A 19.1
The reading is A 0.75
